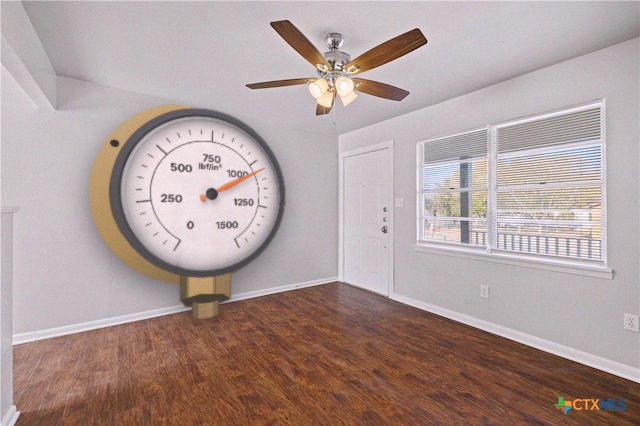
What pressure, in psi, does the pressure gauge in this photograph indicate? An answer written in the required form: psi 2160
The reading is psi 1050
